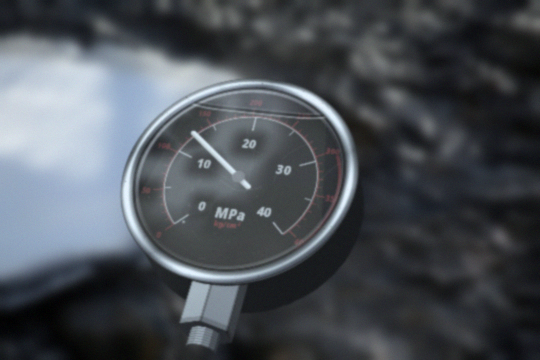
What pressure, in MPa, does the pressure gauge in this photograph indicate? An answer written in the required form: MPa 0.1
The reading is MPa 12.5
